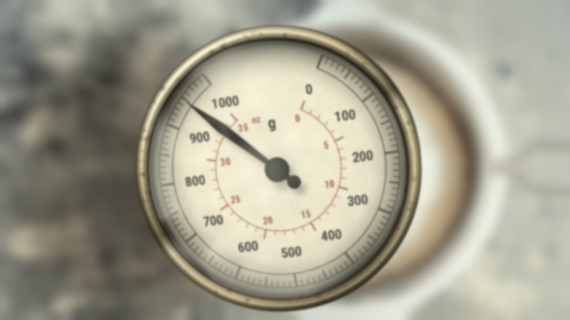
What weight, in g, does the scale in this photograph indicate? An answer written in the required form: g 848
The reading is g 950
